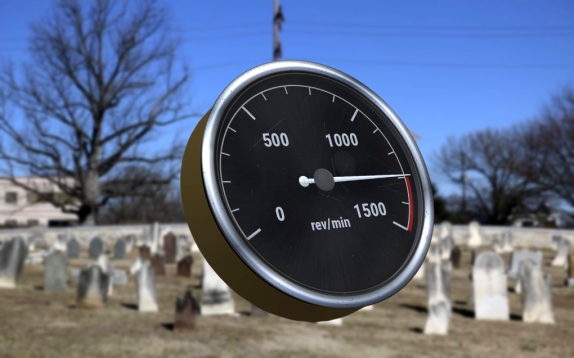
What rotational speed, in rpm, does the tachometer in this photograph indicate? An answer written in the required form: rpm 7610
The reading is rpm 1300
